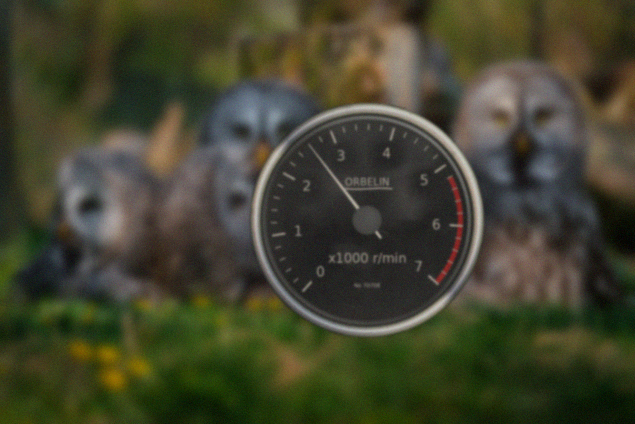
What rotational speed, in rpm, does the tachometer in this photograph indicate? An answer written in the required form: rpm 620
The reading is rpm 2600
